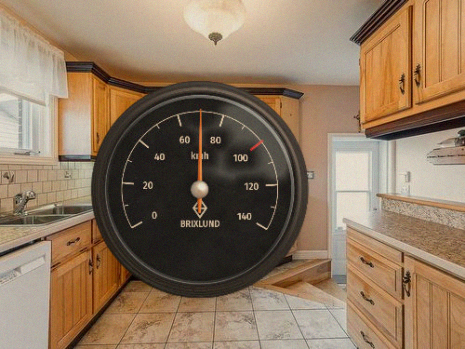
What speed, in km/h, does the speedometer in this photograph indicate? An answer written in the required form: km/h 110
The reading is km/h 70
